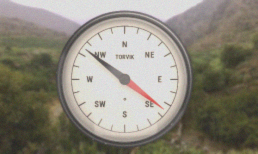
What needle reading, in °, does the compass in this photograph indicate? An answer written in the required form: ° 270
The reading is ° 127.5
